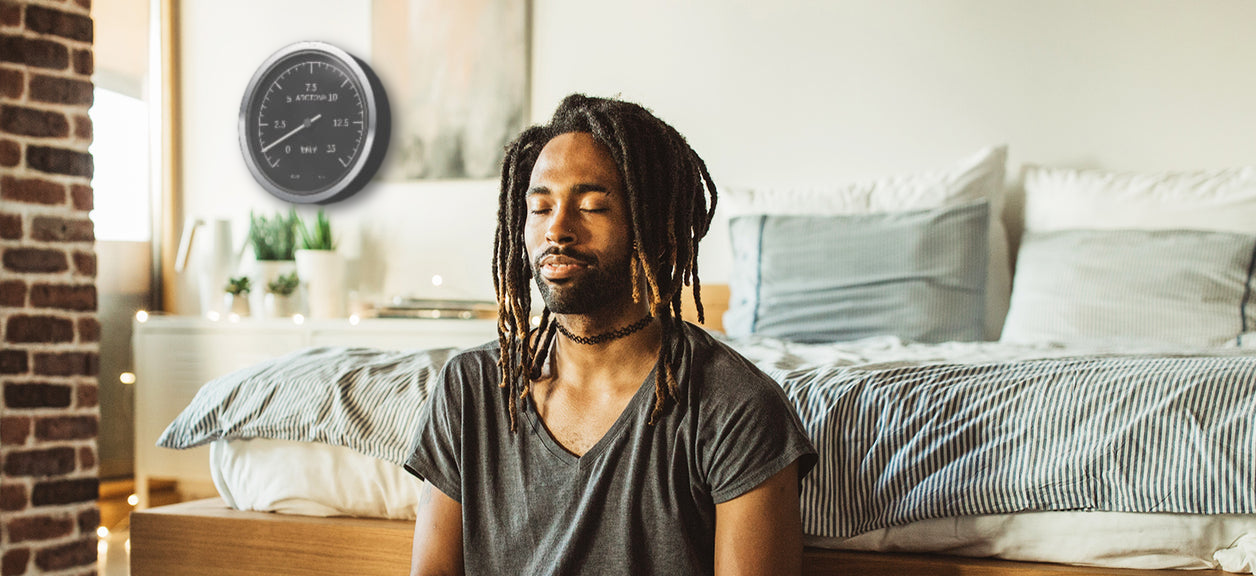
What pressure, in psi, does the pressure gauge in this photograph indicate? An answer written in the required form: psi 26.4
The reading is psi 1
